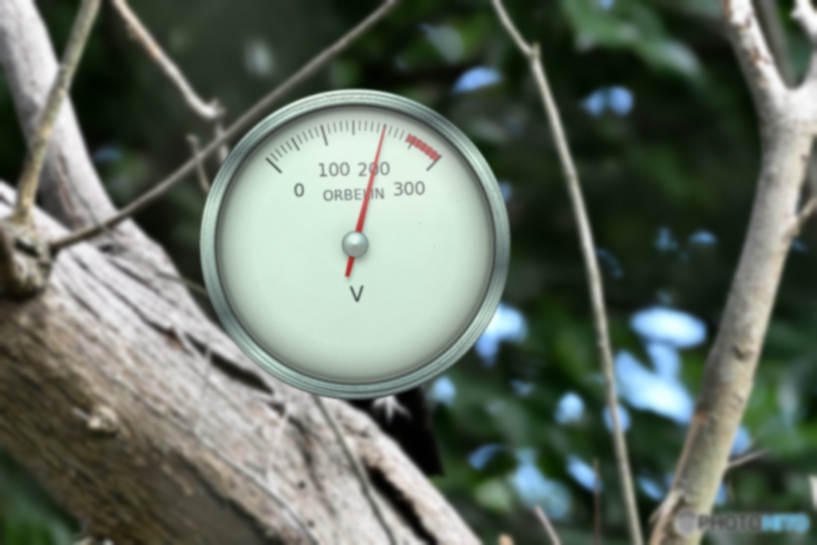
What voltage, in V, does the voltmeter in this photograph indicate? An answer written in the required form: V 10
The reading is V 200
